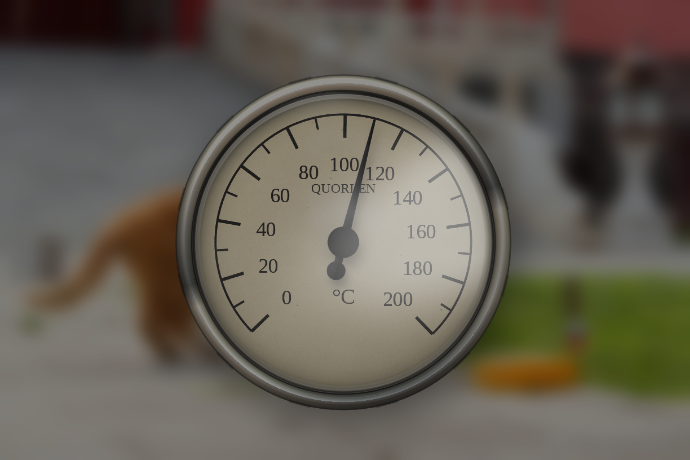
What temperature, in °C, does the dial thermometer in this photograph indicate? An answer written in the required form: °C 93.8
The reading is °C 110
